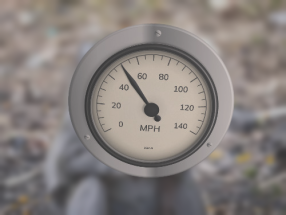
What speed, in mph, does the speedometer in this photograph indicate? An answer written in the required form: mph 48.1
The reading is mph 50
